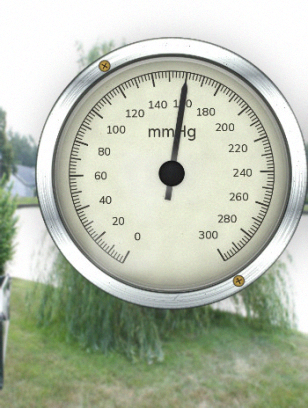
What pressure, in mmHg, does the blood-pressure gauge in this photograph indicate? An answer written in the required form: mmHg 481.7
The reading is mmHg 160
